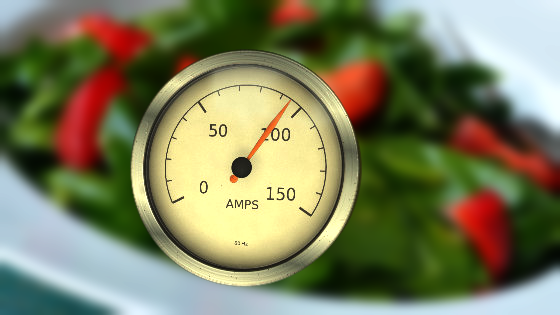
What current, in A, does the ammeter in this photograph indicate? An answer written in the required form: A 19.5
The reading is A 95
